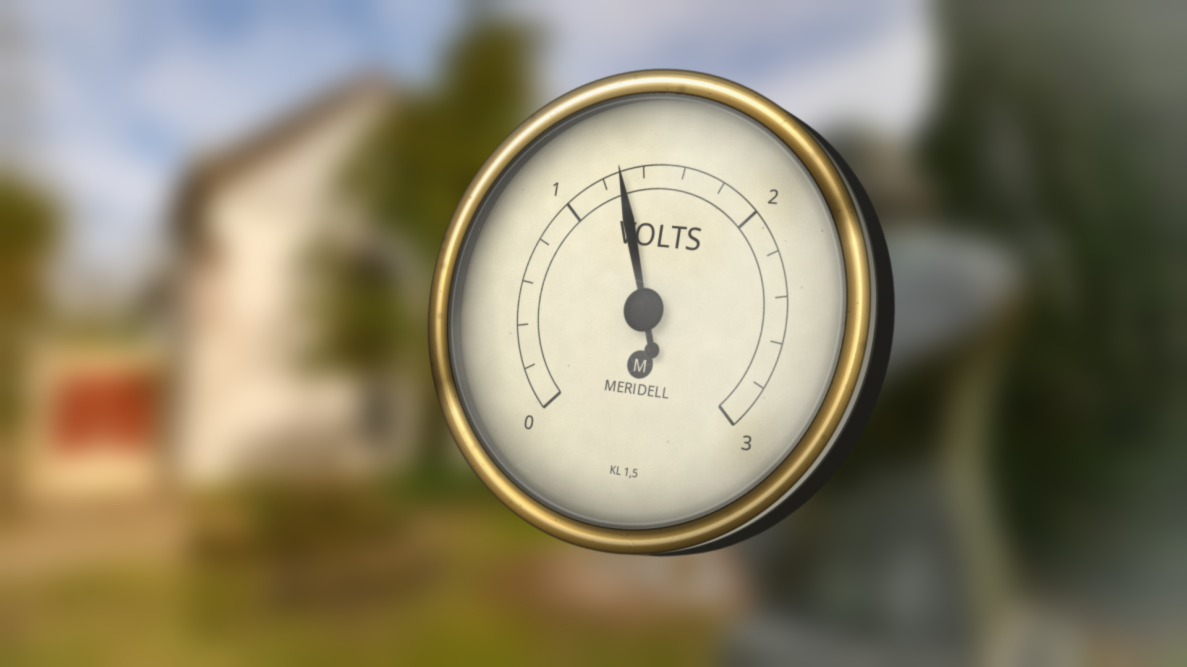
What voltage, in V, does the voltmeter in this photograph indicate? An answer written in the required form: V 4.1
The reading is V 1.3
